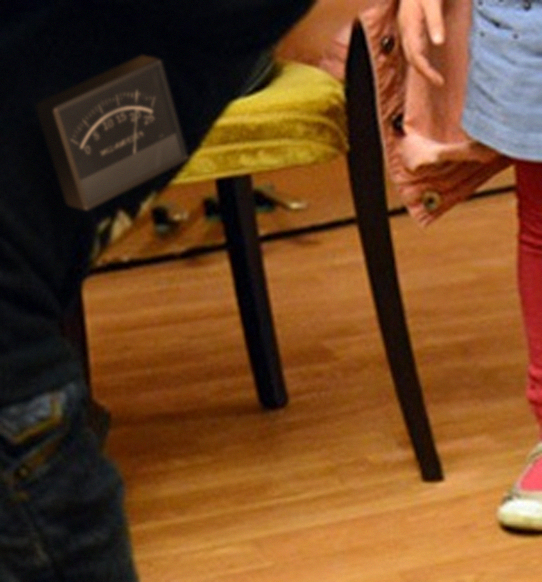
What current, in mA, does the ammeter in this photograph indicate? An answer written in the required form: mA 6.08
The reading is mA 20
